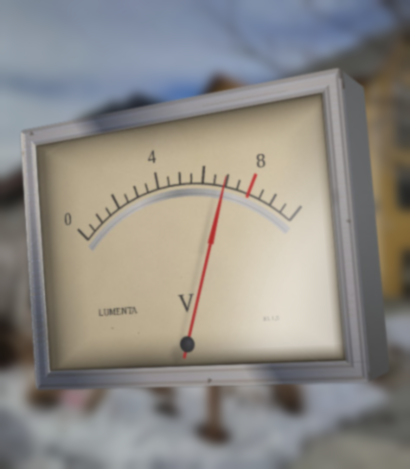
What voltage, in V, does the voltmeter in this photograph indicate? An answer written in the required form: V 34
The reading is V 7
